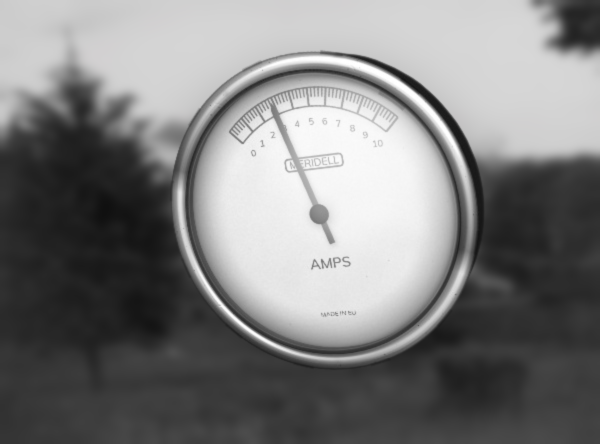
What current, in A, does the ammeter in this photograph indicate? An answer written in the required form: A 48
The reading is A 3
